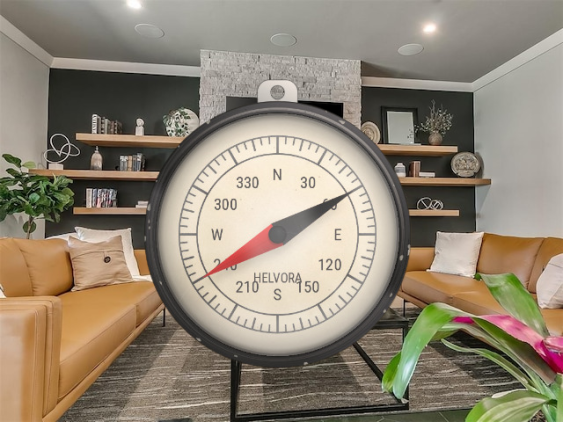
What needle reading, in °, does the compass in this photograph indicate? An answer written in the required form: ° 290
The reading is ° 240
